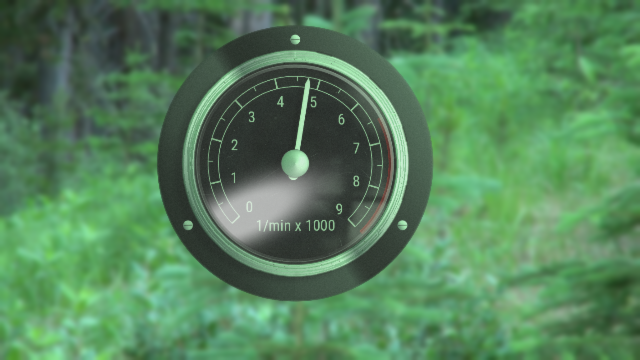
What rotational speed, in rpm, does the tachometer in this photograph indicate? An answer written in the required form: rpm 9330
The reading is rpm 4750
